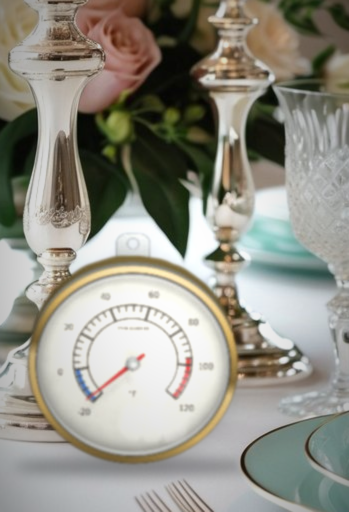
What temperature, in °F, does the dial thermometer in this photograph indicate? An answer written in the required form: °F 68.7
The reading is °F -16
